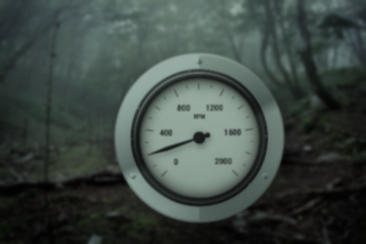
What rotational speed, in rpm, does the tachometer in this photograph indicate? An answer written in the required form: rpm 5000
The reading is rpm 200
